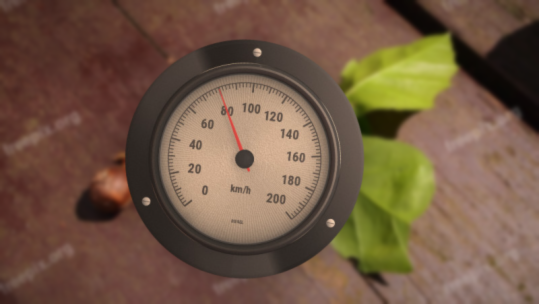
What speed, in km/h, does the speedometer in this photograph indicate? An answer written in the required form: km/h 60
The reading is km/h 80
